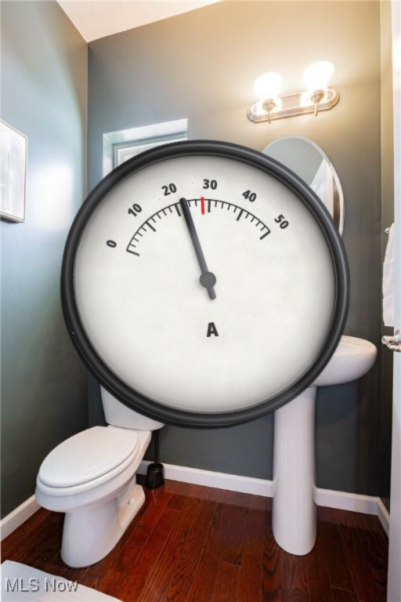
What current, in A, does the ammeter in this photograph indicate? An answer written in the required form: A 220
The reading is A 22
